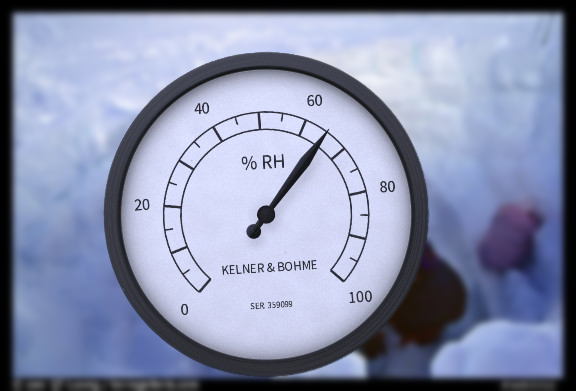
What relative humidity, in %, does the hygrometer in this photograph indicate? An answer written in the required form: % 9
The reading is % 65
